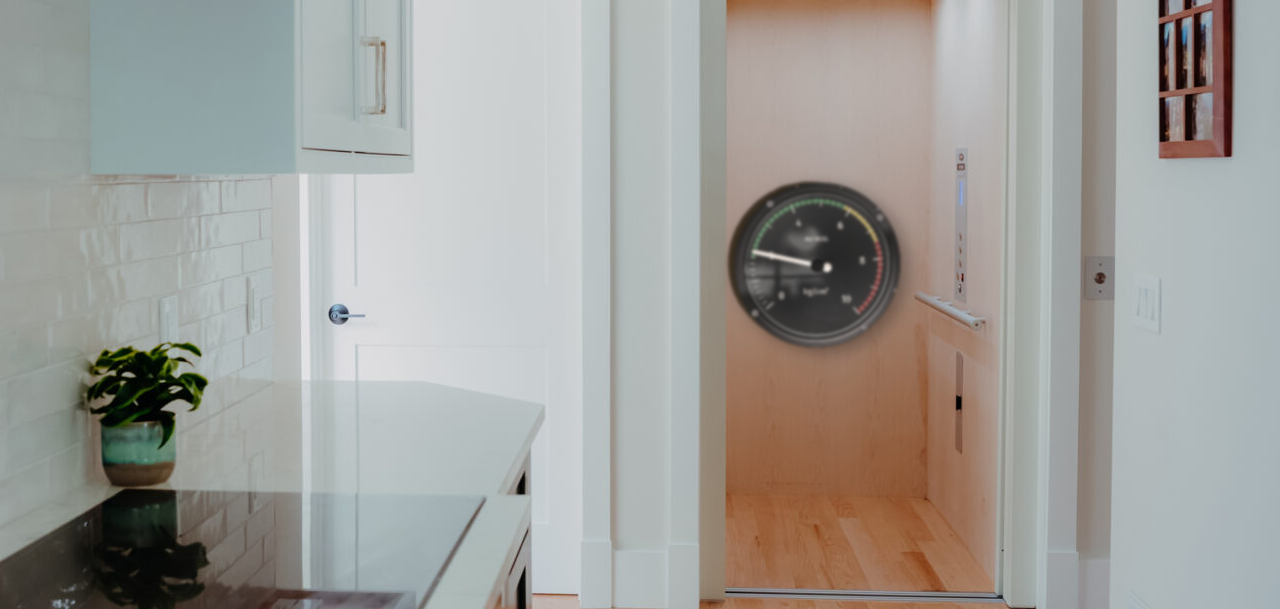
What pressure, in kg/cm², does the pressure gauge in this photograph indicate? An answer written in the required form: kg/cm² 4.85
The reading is kg/cm² 2
